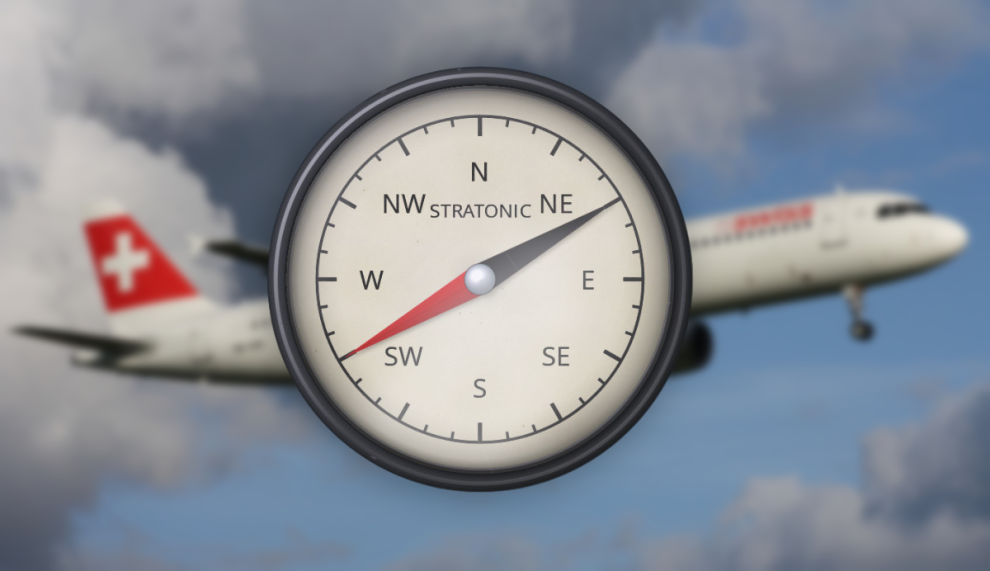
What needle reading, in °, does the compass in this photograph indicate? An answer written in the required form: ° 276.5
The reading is ° 240
